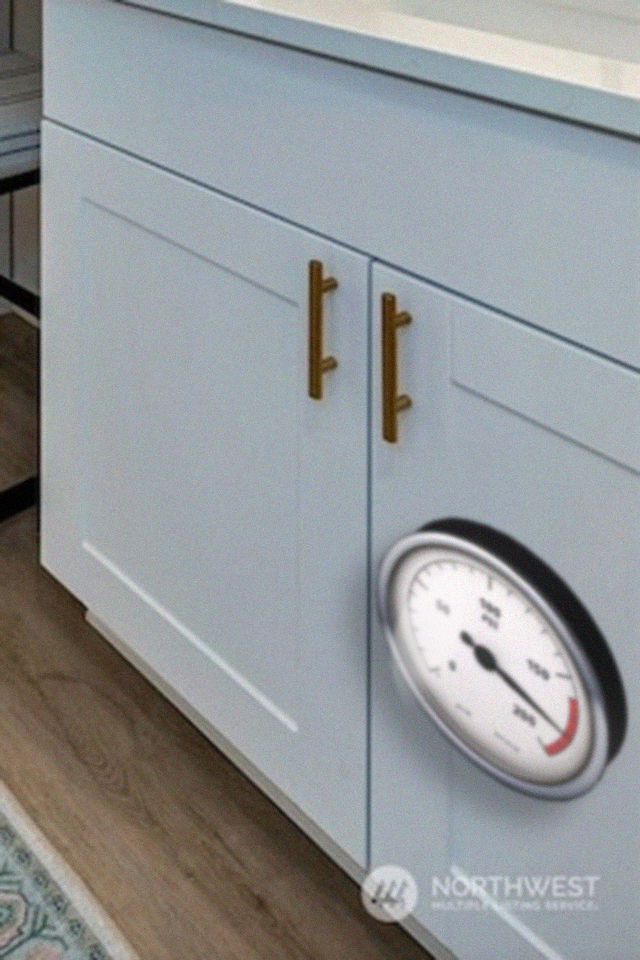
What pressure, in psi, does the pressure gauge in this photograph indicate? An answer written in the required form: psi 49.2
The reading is psi 180
